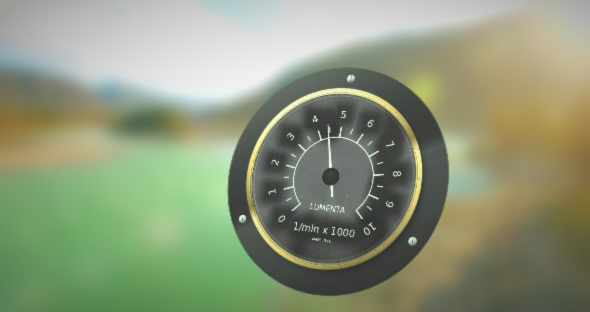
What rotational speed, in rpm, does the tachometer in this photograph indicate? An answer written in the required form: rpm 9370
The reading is rpm 4500
